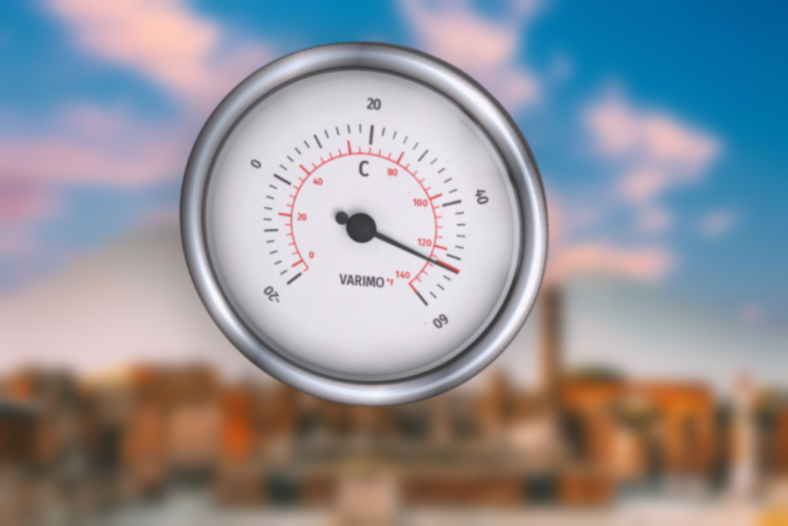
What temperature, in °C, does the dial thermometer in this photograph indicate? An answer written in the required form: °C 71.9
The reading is °C 52
